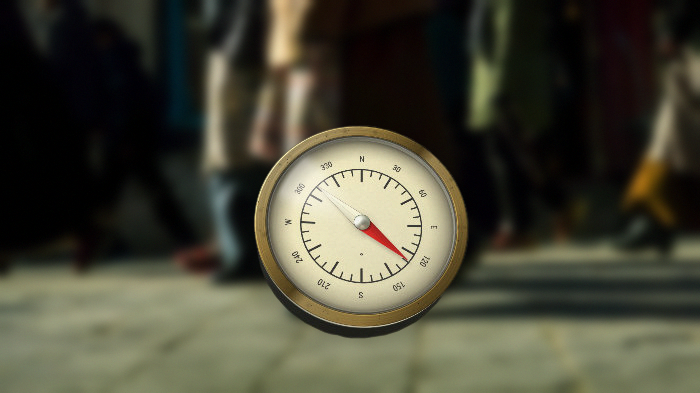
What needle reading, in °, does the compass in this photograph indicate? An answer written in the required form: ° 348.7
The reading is ° 130
